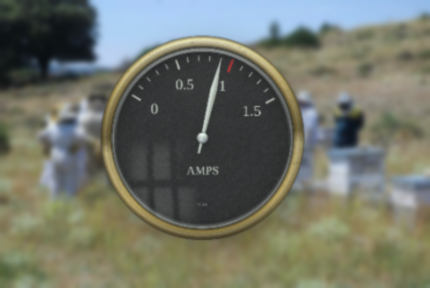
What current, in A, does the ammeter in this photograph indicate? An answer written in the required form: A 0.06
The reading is A 0.9
